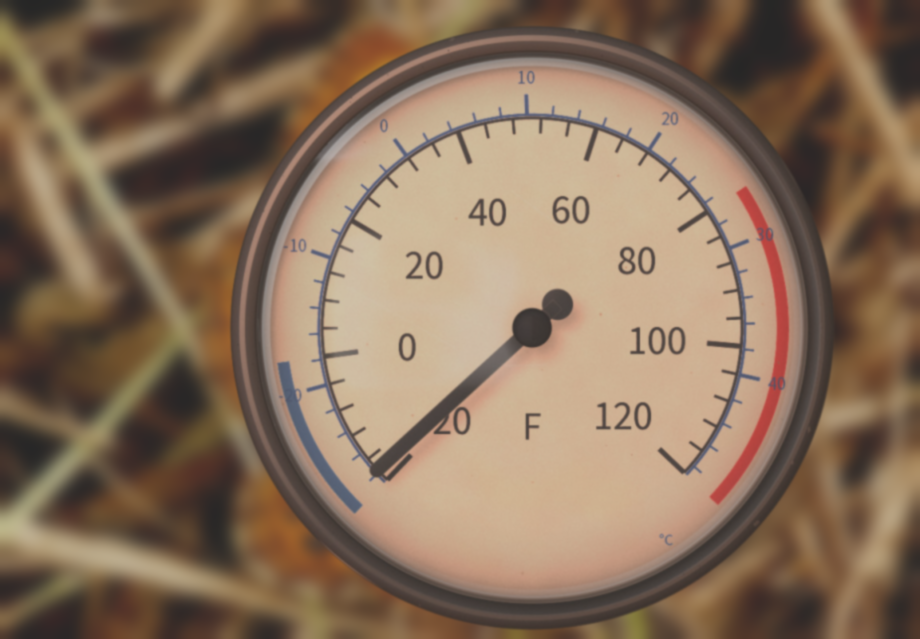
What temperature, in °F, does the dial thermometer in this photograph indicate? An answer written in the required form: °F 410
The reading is °F -18
